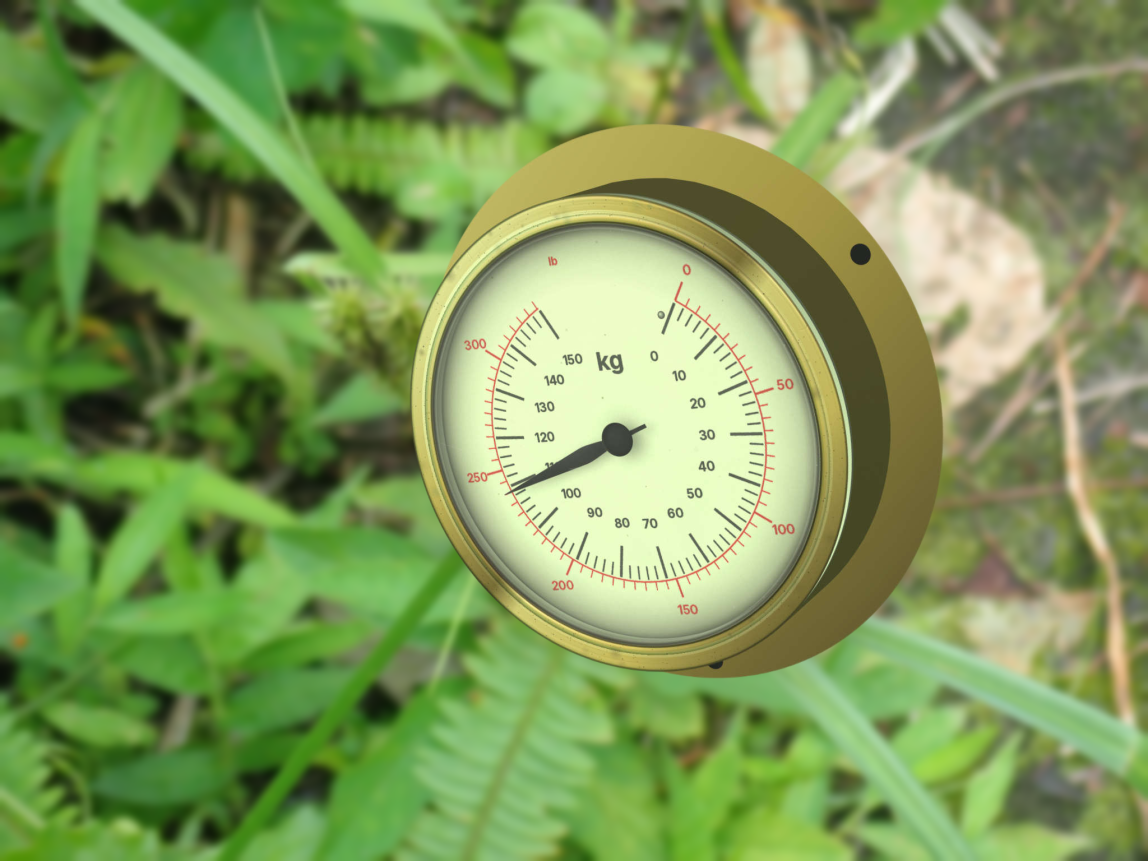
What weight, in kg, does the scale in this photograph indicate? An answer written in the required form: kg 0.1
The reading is kg 109
